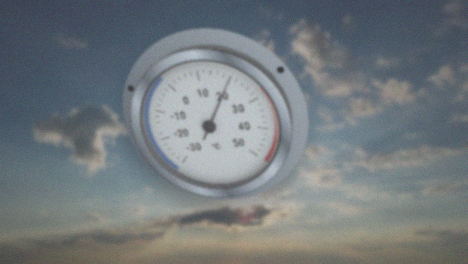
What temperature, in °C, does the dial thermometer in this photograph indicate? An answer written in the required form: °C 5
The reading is °C 20
